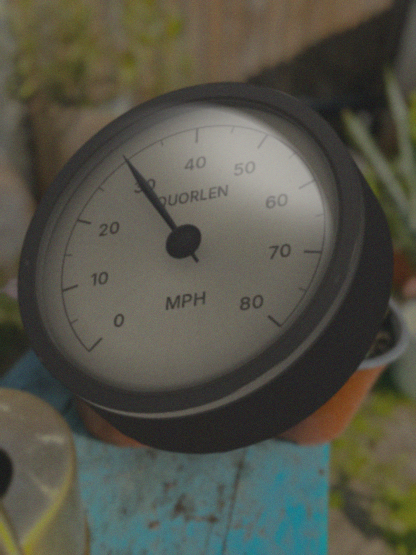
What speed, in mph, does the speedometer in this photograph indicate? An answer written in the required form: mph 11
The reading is mph 30
